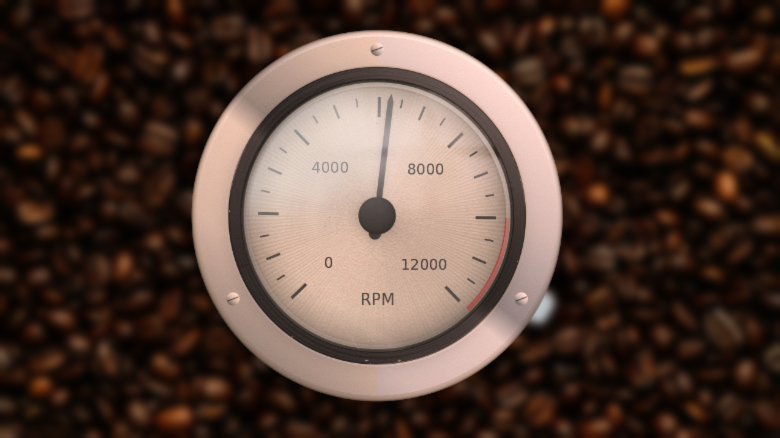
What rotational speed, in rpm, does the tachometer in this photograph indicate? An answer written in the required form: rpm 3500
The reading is rpm 6250
